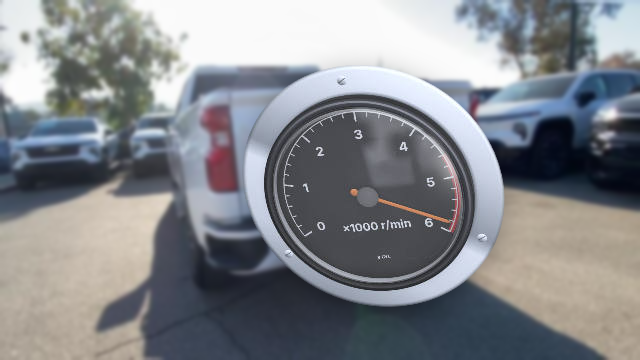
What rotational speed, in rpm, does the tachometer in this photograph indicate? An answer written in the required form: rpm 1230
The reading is rpm 5800
